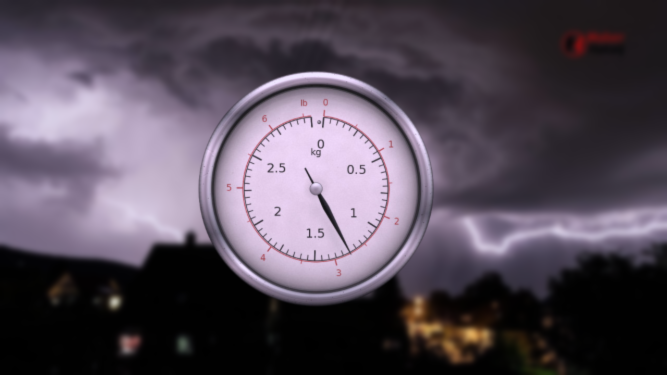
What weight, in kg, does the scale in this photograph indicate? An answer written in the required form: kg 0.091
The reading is kg 1.25
